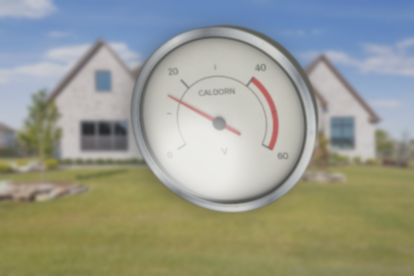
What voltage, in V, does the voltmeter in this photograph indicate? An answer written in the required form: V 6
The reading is V 15
